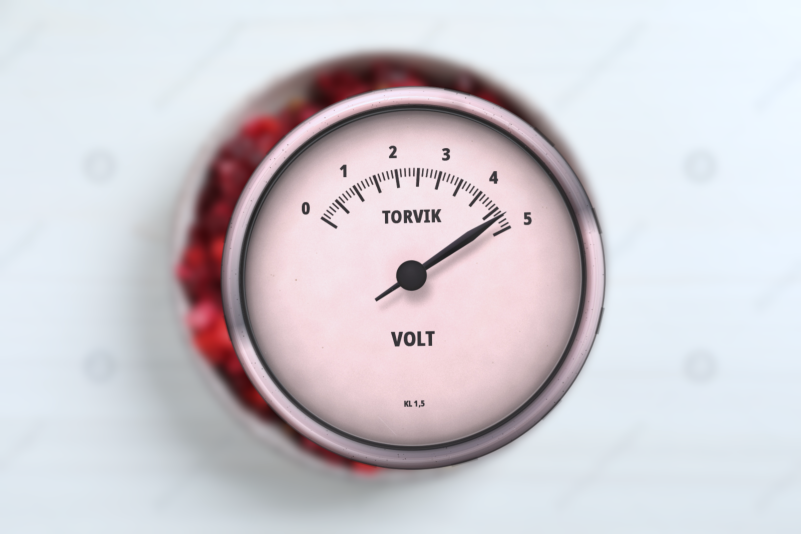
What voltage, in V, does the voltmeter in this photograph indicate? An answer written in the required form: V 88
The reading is V 4.7
